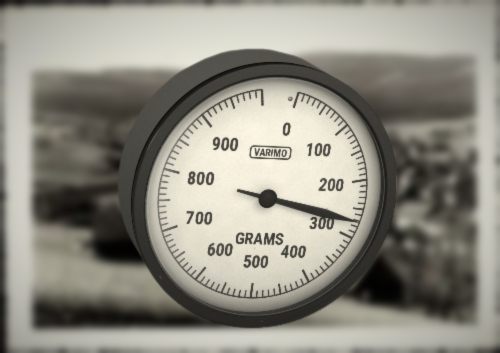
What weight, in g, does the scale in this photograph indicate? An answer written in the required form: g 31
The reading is g 270
